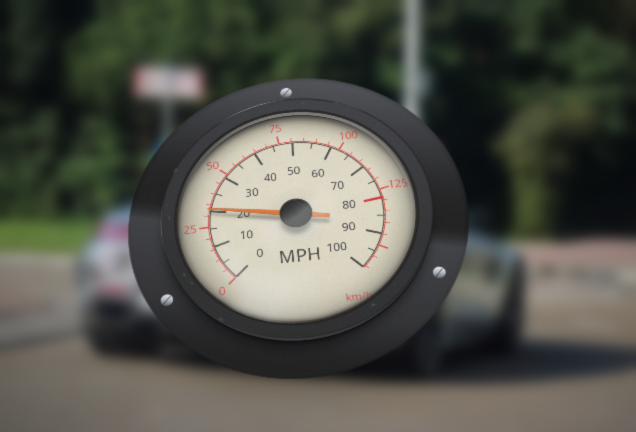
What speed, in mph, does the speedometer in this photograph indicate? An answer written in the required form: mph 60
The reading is mph 20
